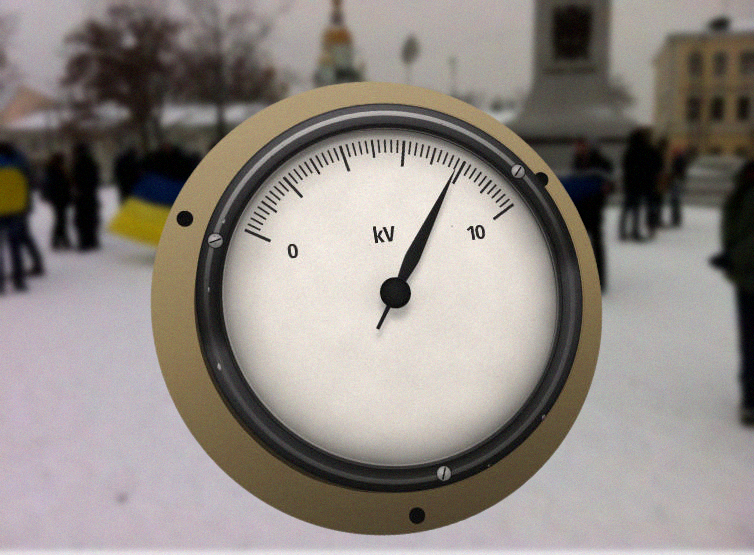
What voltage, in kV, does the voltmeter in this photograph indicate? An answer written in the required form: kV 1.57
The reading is kV 7.8
